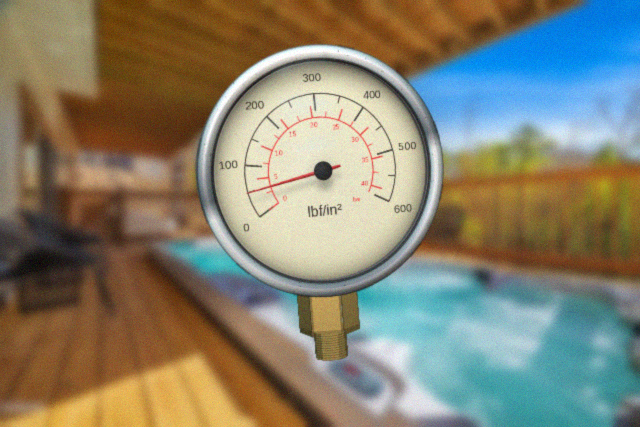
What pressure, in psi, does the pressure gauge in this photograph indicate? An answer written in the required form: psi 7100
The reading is psi 50
